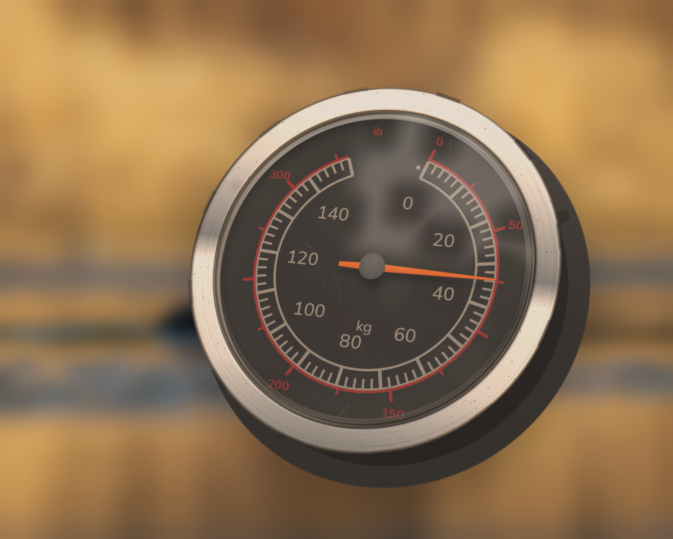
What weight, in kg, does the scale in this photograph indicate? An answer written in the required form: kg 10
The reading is kg 34
